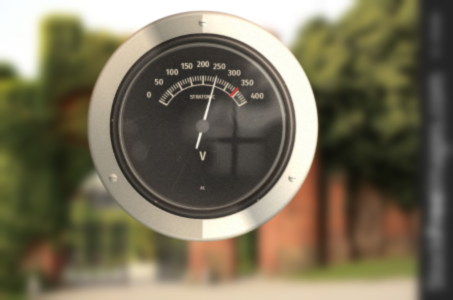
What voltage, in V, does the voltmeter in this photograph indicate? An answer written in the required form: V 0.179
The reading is V 250
